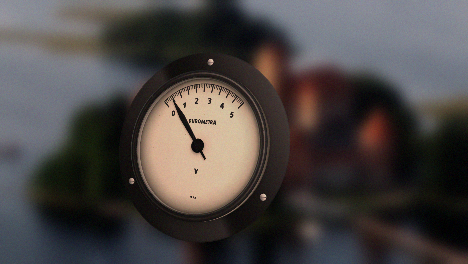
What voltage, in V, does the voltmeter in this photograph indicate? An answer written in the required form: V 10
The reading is V 0.5
